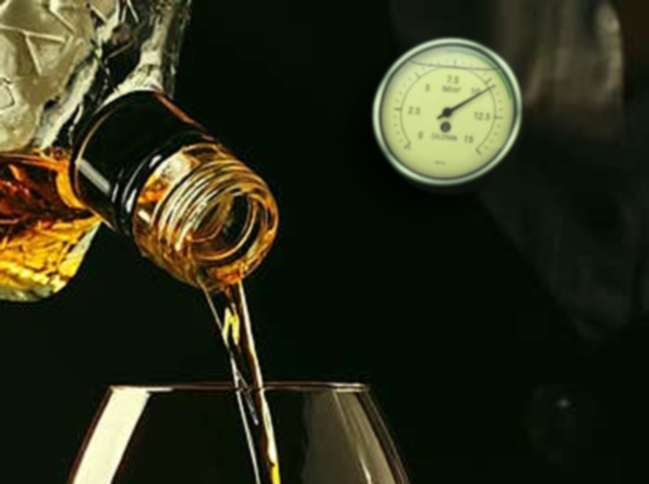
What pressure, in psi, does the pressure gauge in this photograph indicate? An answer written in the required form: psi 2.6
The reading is psi 10.5
